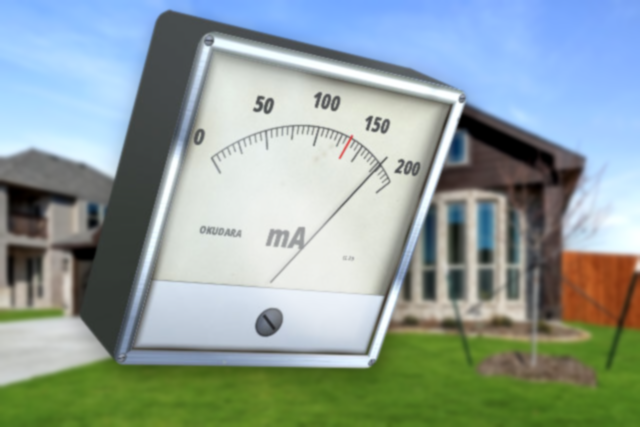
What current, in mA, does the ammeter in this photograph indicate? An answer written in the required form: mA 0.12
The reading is mA 175
